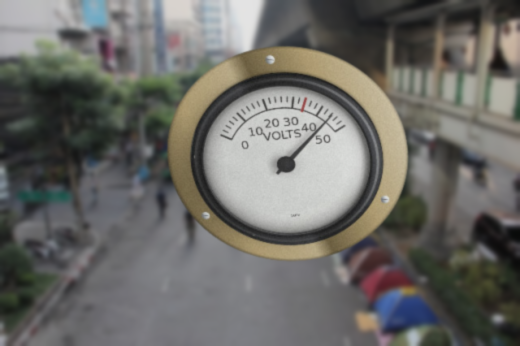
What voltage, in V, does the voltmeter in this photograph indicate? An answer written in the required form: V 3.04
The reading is V 44
